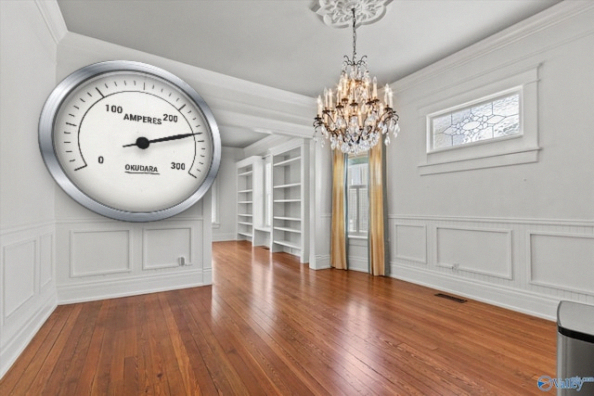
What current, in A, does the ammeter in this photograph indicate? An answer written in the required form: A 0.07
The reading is A 240
